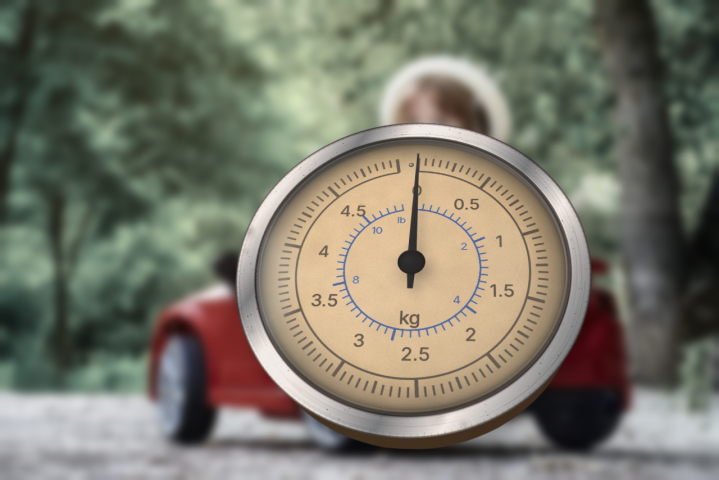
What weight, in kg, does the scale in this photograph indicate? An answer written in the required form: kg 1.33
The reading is kg 0
